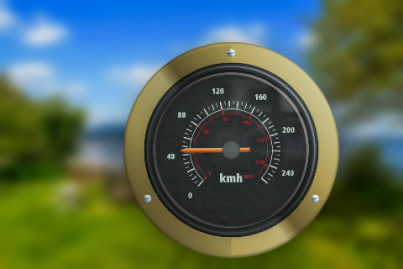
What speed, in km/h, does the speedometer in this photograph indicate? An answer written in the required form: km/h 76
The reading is km/h 45
